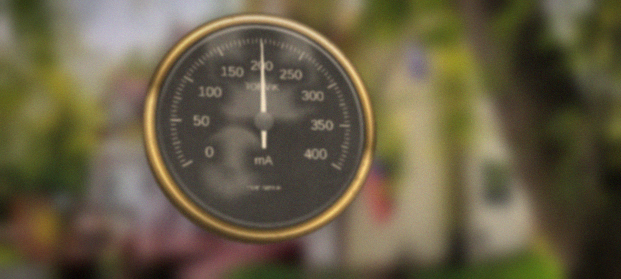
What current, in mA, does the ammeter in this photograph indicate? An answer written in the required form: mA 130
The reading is mA 200
